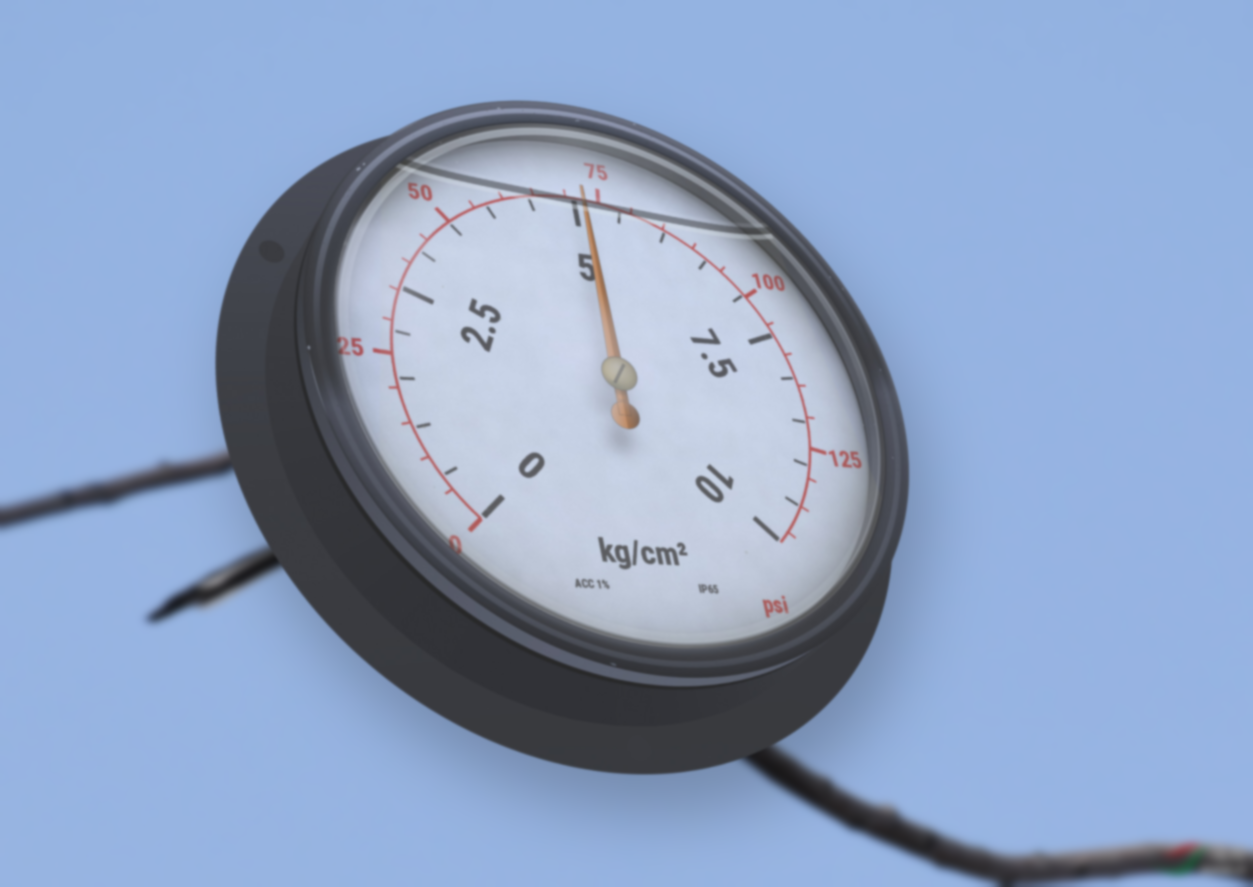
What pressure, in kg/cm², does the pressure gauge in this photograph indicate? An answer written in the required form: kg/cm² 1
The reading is kg/cm² 5
